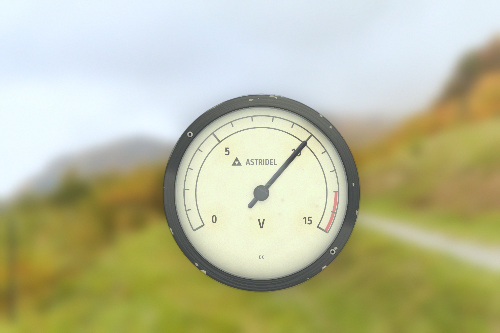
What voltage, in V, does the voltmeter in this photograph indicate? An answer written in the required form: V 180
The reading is V 10
